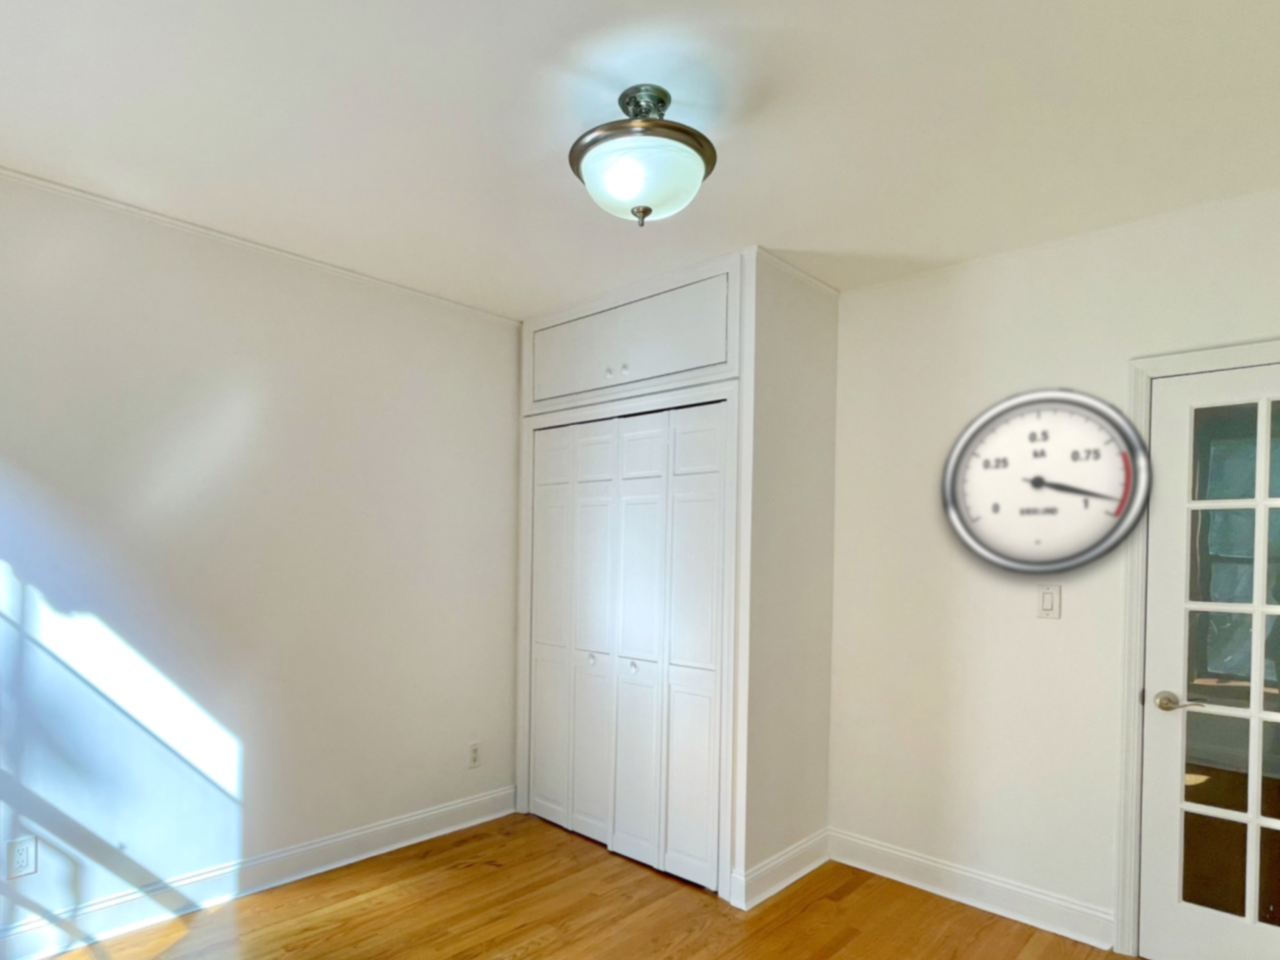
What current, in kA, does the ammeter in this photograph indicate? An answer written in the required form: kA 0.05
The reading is kA 0.95
